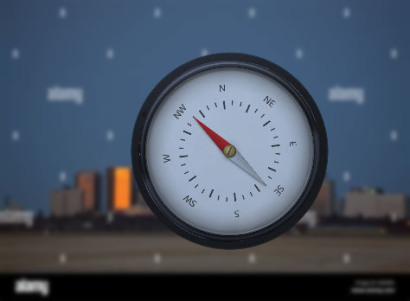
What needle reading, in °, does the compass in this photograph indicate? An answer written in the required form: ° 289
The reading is ° 320
